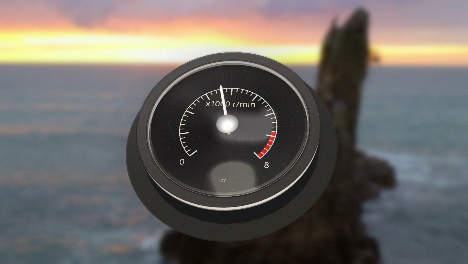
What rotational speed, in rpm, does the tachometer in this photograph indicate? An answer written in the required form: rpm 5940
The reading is rpm 3600
